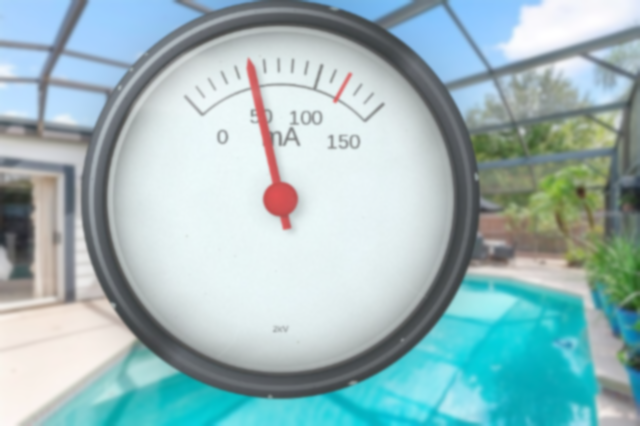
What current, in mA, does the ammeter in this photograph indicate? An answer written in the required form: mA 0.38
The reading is mA 50
